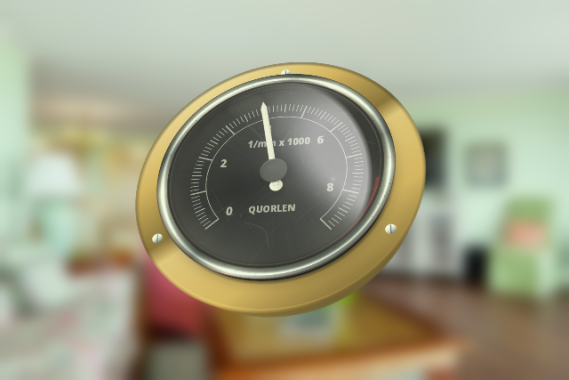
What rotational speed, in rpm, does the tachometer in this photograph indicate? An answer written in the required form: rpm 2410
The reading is rpm 4000
